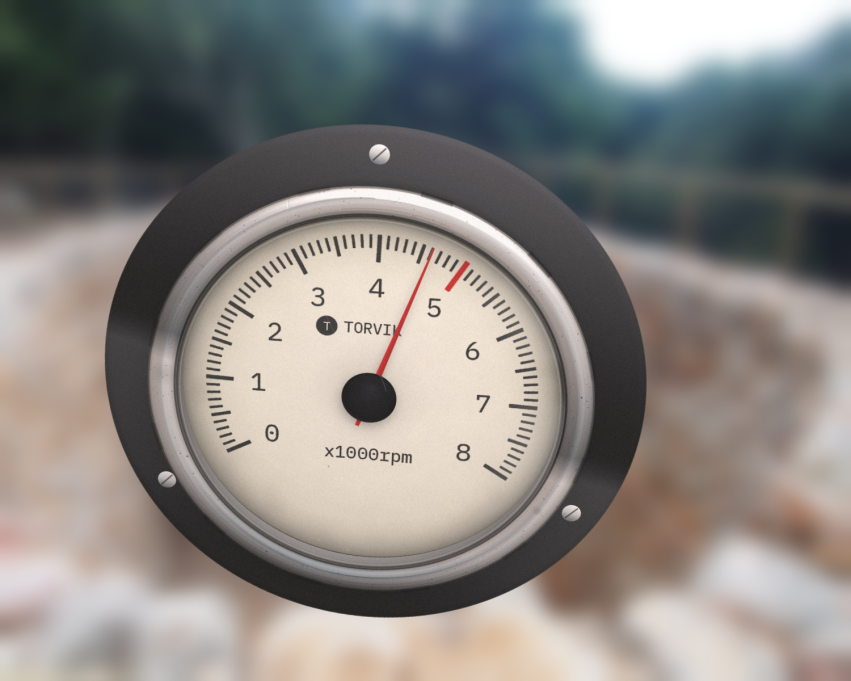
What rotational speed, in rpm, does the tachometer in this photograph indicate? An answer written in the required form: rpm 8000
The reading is rpm 4600
